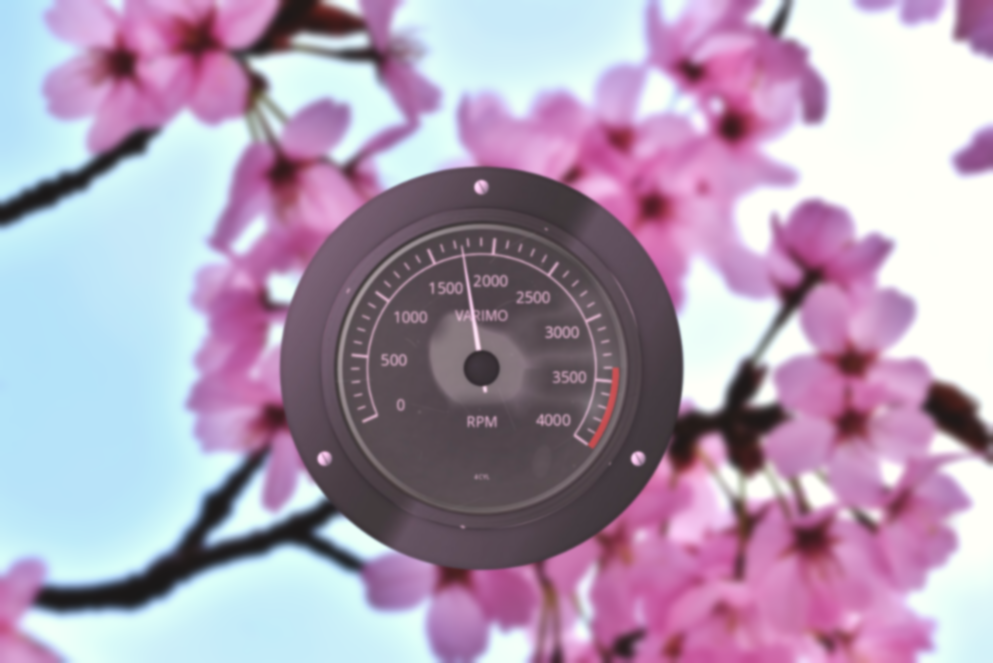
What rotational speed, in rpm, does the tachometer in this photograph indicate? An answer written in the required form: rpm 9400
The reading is rpm 1750
